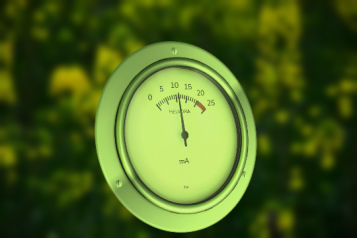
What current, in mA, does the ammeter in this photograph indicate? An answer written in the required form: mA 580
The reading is mA 10
